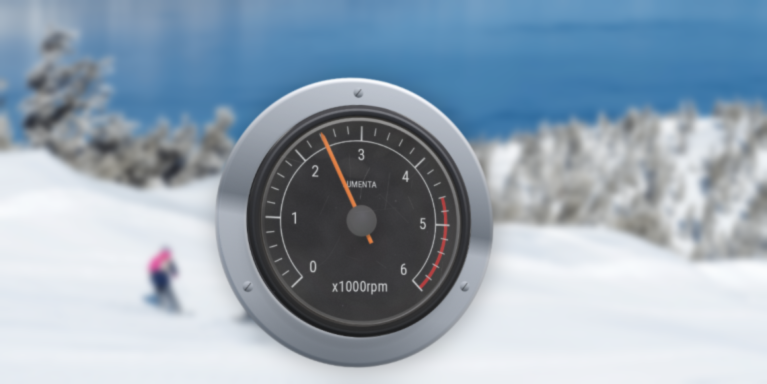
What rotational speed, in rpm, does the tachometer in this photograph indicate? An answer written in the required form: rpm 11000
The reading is rpm 2400
